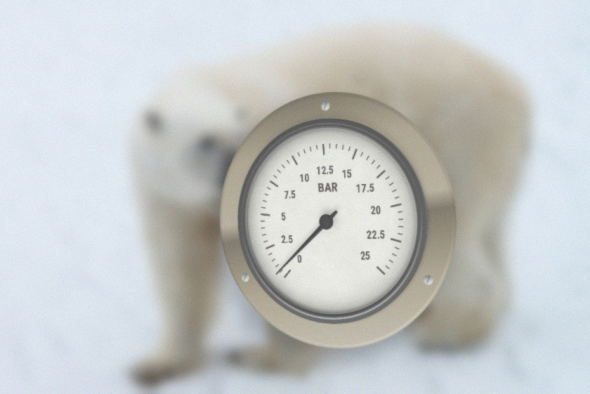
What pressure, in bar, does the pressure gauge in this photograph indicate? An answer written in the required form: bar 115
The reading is bar 0.5
